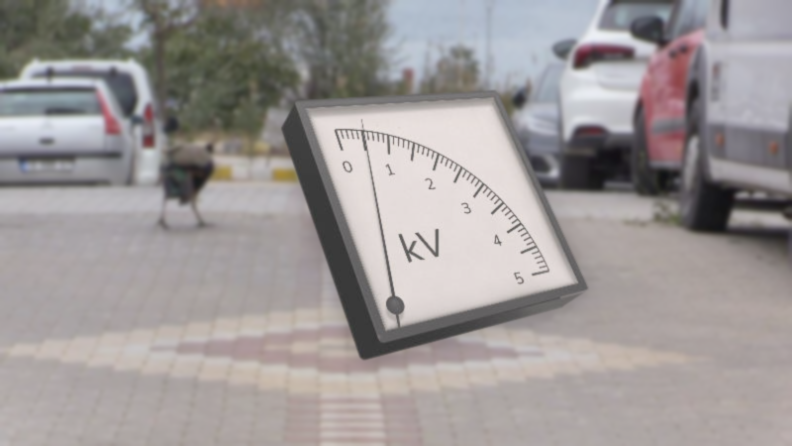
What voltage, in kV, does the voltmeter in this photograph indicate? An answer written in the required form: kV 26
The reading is kV 0.5
